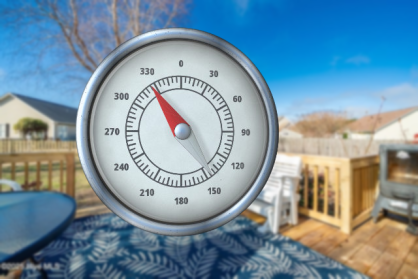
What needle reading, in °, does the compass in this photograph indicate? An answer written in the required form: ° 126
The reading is ° 325
